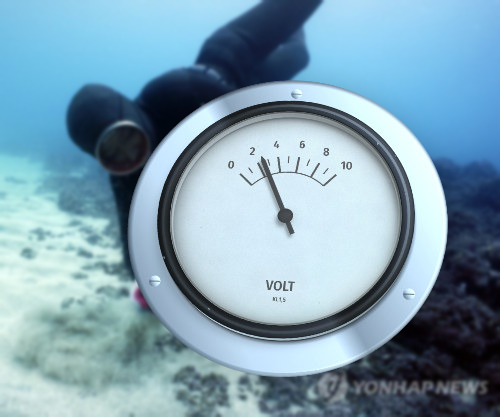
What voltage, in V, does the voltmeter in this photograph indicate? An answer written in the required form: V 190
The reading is V 2.5
